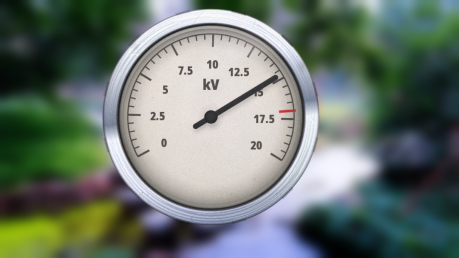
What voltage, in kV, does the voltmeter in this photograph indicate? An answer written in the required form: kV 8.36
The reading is kV 14.75
